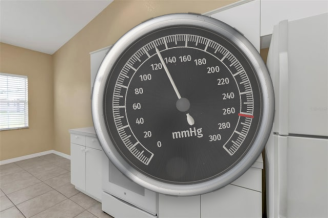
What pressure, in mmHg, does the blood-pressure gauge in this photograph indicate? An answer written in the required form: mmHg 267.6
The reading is mmHg 130
